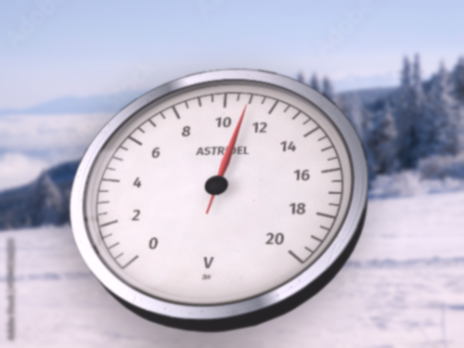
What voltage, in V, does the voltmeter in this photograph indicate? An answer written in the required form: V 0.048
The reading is V 11
